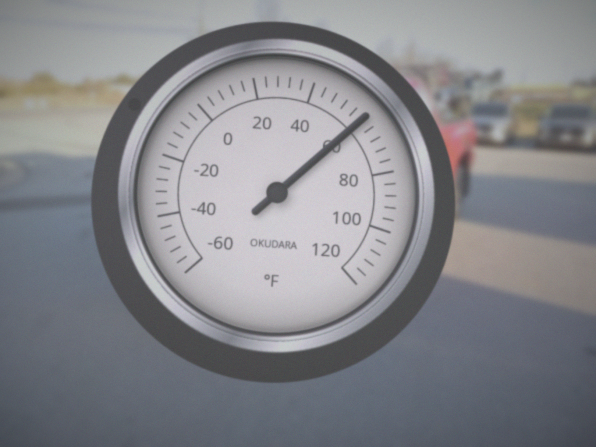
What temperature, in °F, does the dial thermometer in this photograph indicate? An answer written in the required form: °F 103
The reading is °F 60
